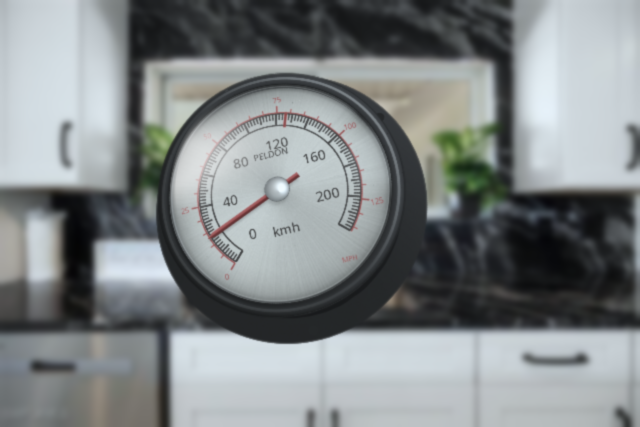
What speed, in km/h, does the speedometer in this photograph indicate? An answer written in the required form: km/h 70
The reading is km/h 20
